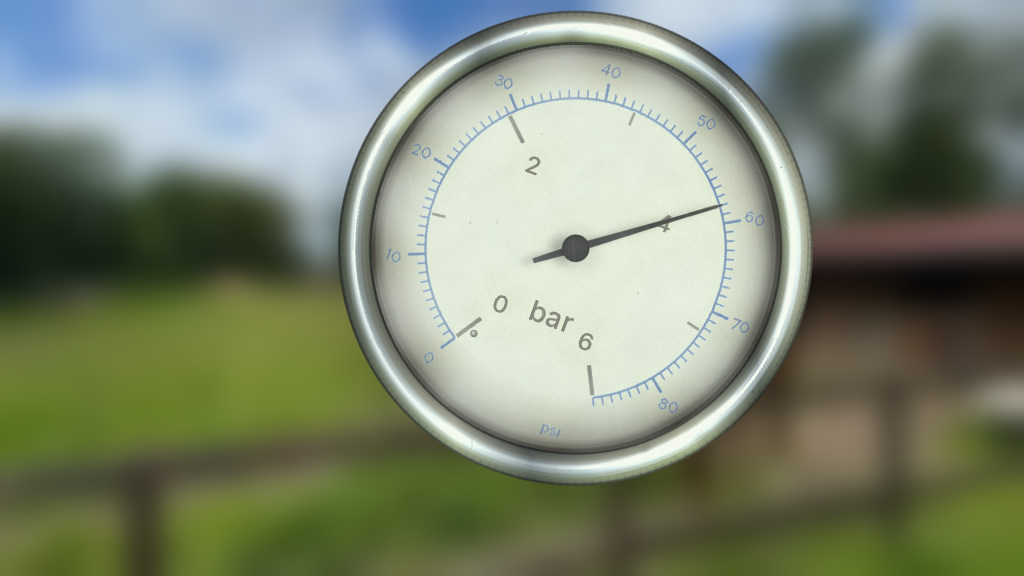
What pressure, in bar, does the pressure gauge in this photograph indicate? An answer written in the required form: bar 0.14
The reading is bar 4
